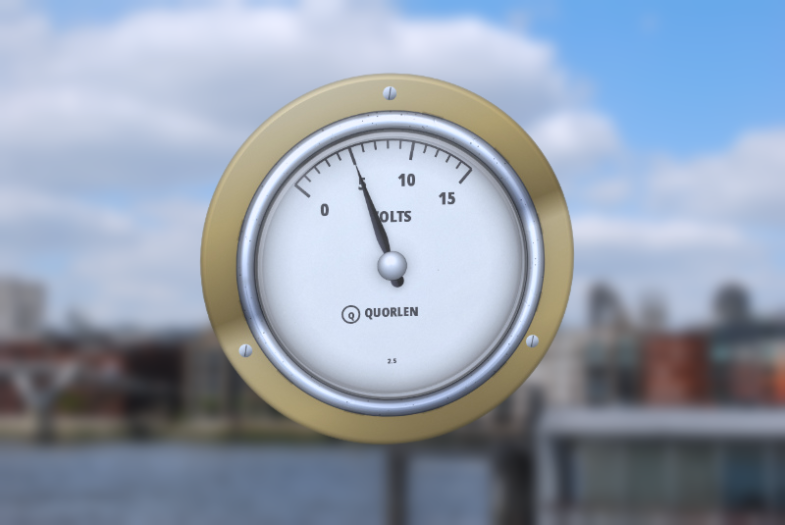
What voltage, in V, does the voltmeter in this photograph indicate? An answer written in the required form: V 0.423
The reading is V 5
